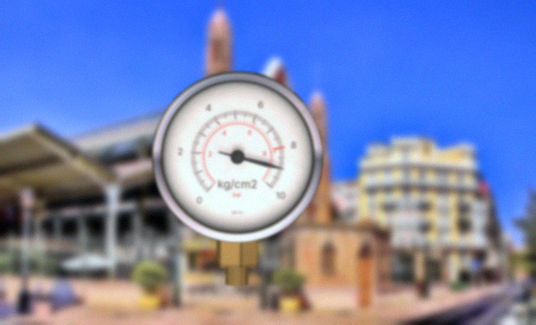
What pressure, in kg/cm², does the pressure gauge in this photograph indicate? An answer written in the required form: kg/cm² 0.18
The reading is kg/cm² 9
